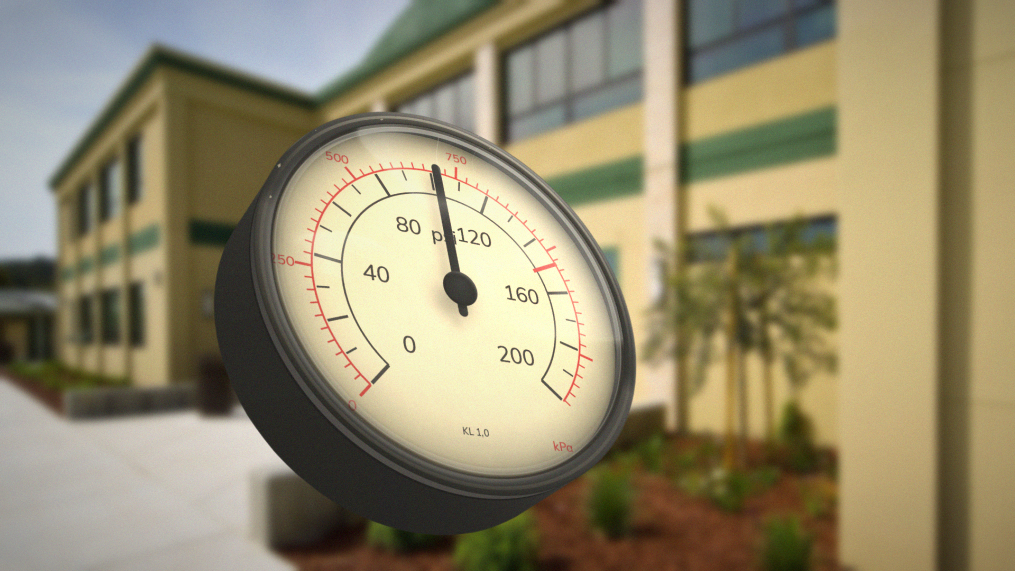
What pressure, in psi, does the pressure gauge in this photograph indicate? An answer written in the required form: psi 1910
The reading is psi 100
